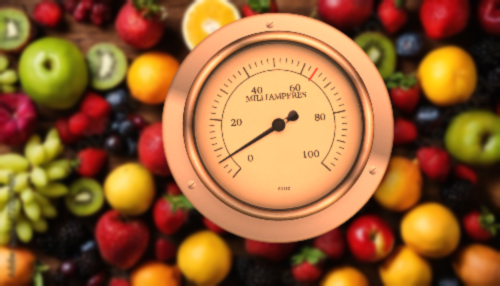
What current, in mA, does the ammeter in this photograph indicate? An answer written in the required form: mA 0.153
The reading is mA 6
